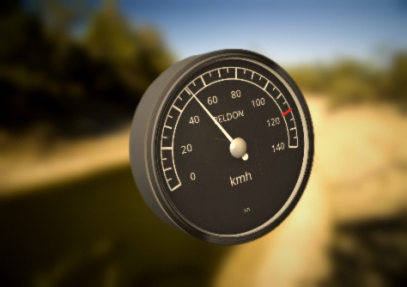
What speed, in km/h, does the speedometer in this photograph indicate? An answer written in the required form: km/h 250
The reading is km/h 50
